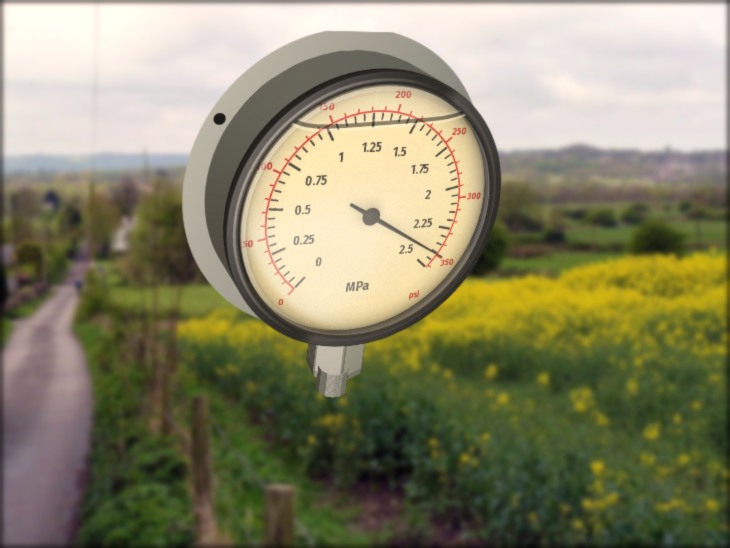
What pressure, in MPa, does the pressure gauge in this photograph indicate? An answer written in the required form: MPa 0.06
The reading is MPa 2.4
